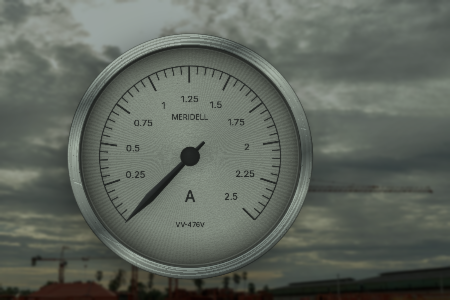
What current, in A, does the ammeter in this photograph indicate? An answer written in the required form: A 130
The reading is A 0
